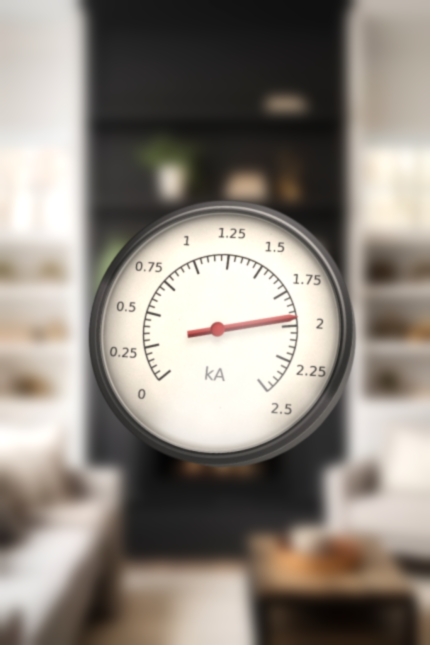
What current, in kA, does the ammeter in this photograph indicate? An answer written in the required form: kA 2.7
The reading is kA 1.95
